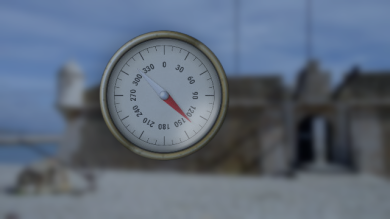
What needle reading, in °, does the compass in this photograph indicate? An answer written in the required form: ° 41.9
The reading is ° 135
